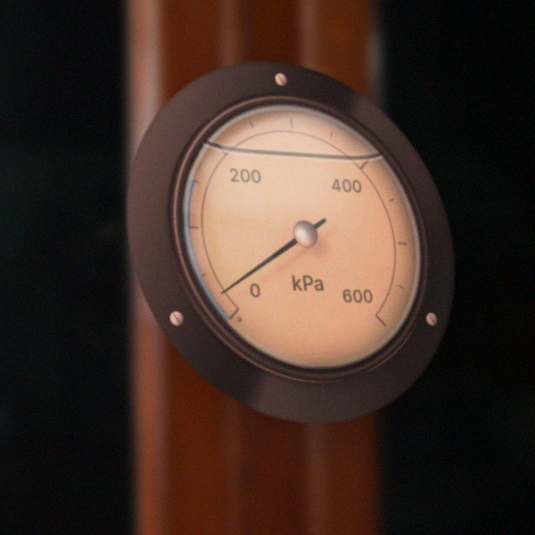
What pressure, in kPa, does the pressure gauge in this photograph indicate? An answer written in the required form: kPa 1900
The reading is kPa 25
